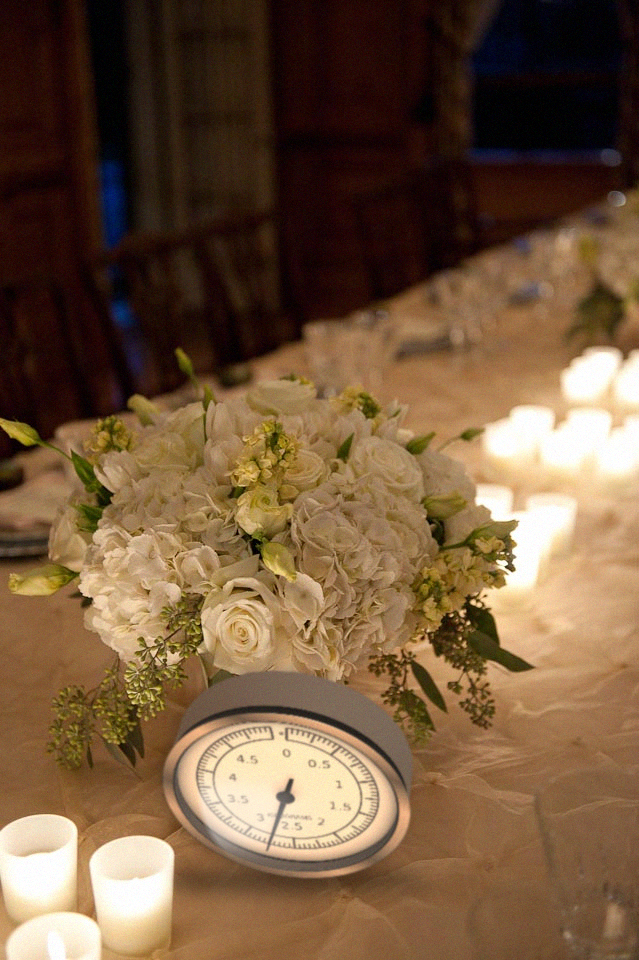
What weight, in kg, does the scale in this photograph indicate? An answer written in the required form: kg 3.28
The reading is kg 2.75
